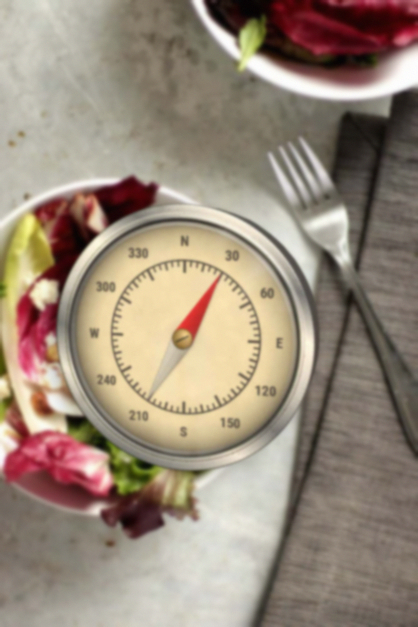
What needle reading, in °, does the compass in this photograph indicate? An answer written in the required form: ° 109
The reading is ° 30
